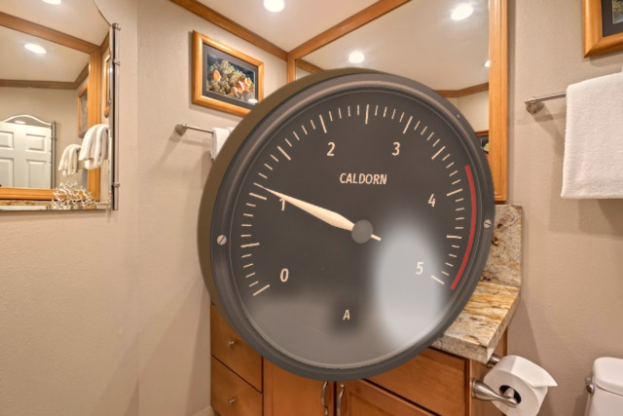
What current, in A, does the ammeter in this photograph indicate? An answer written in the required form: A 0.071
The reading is A 1.1
